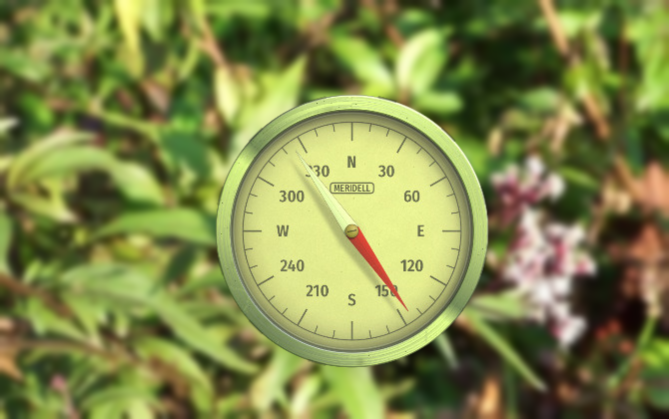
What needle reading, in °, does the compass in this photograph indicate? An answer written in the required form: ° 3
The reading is ° 145
